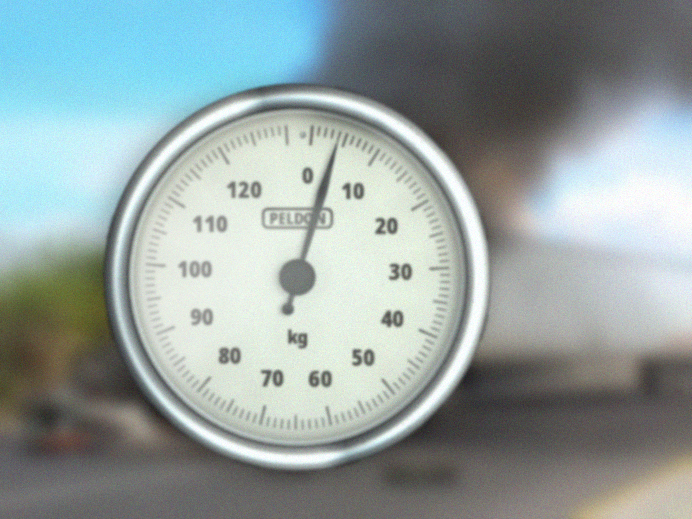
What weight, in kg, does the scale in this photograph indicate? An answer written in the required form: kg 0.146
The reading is kg 4
